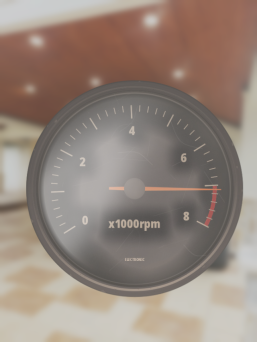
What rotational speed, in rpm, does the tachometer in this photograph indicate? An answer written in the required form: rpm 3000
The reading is rpm 7100
